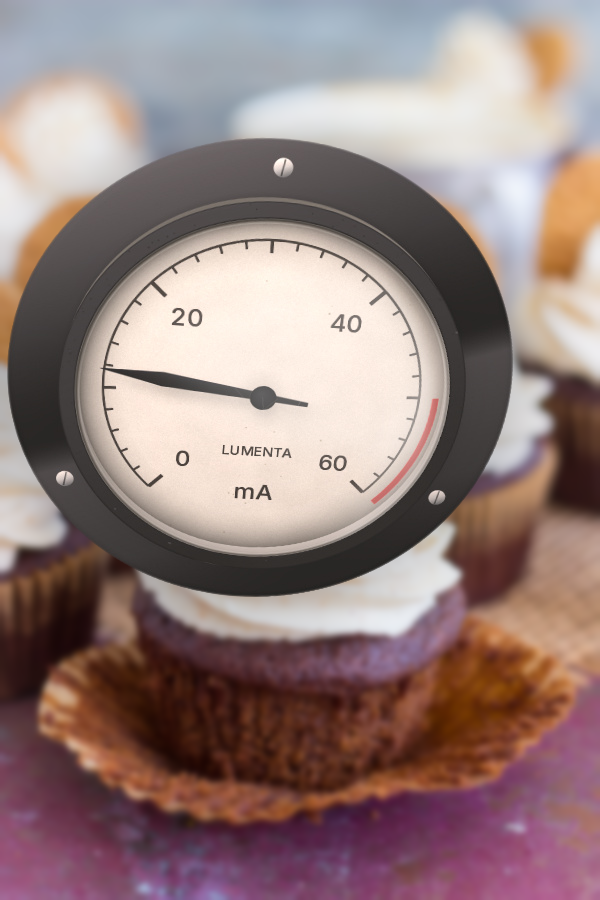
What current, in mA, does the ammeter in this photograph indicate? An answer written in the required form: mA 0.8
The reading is mA 12
